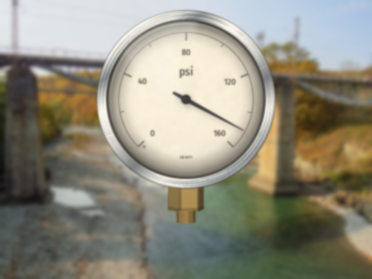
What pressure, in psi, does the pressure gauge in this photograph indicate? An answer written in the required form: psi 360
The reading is psi 150
